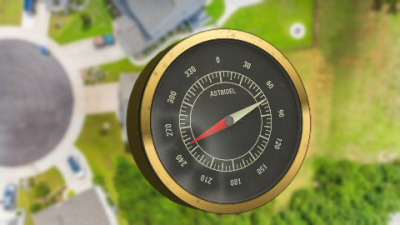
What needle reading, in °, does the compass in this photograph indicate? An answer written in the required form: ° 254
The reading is ° 250
